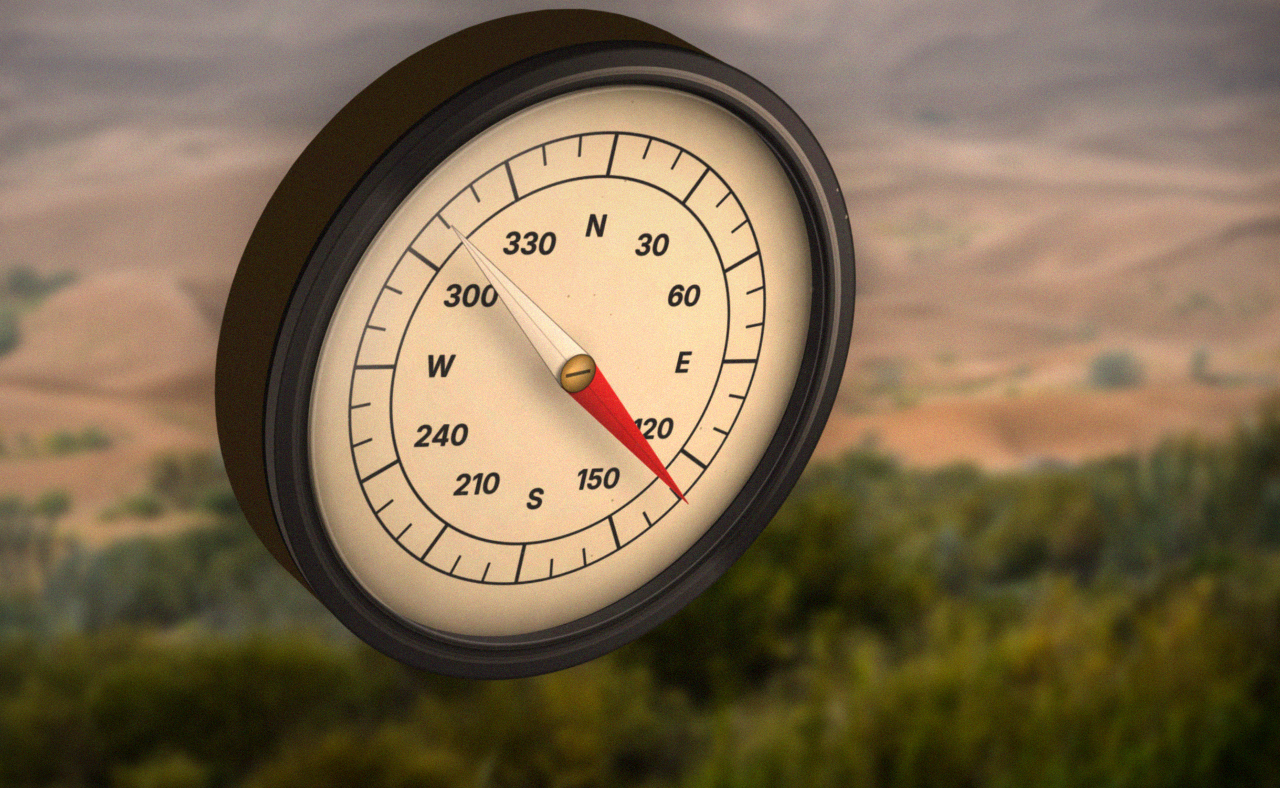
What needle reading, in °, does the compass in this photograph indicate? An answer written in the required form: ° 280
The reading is ° 130
